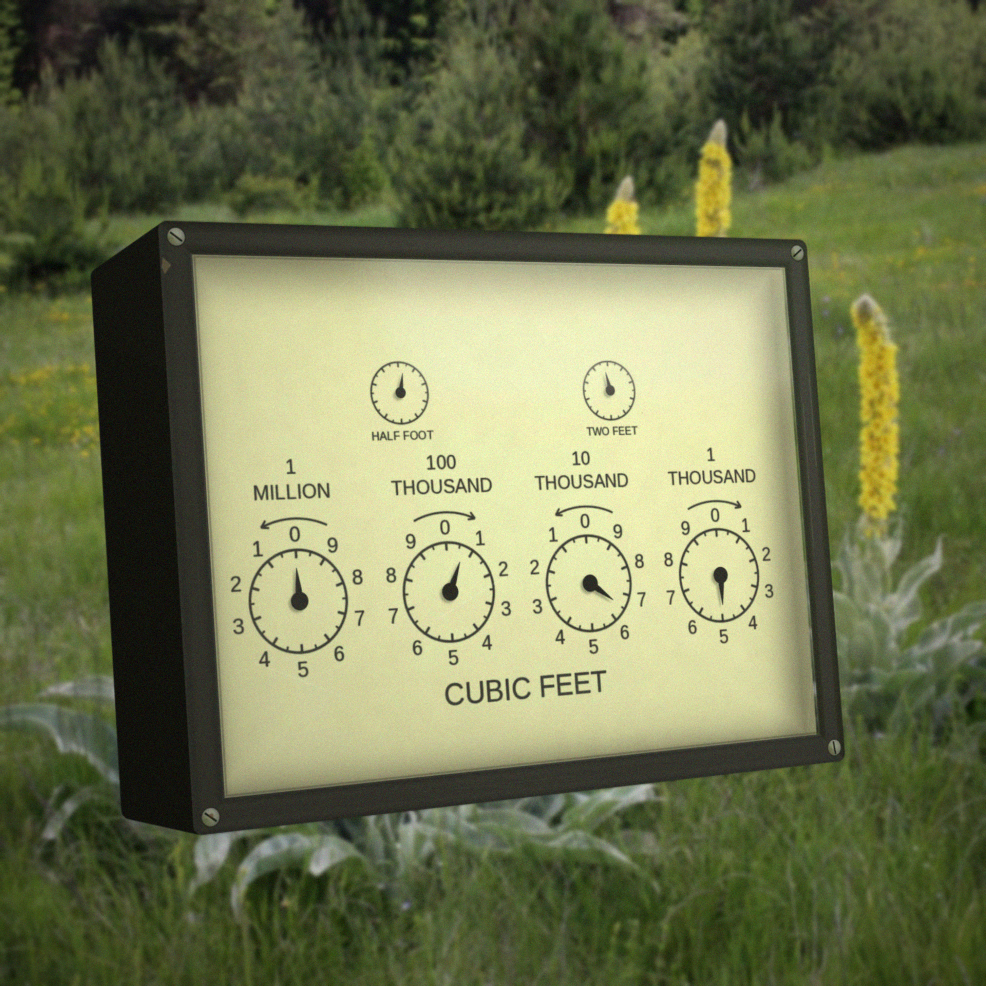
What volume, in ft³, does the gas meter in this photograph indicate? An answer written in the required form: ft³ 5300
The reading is ft³ 6500
